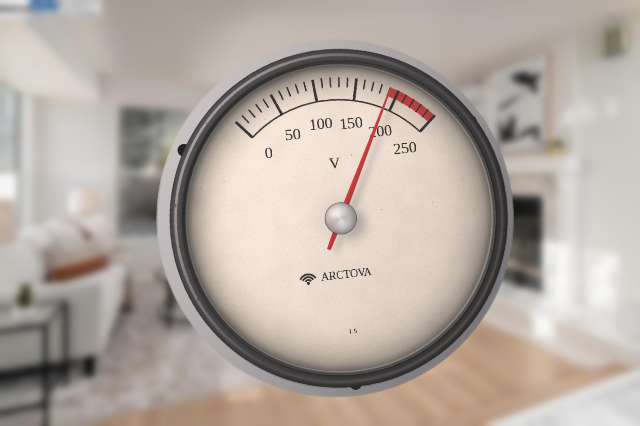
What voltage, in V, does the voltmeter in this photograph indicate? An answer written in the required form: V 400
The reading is V 190
